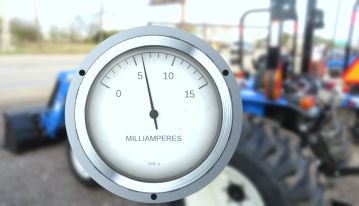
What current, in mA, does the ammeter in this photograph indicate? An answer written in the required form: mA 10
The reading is mA 6
